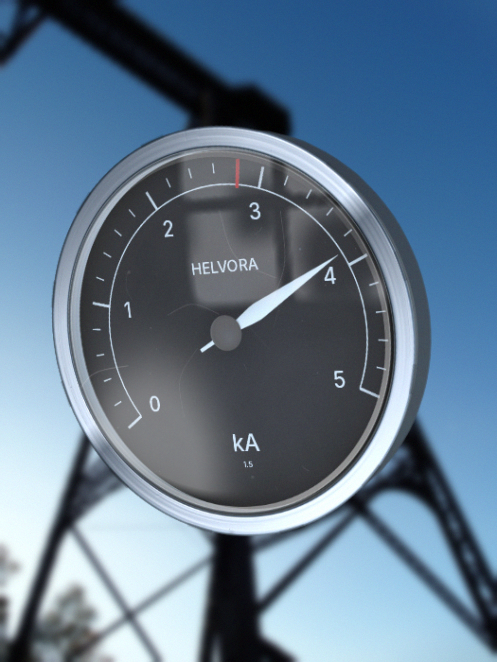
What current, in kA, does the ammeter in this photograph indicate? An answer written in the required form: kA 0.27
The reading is kA 3.9
